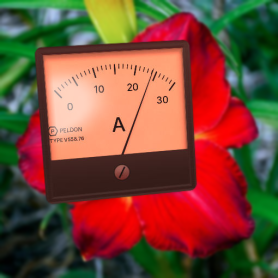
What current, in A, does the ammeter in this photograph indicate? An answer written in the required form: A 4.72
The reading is A 24
